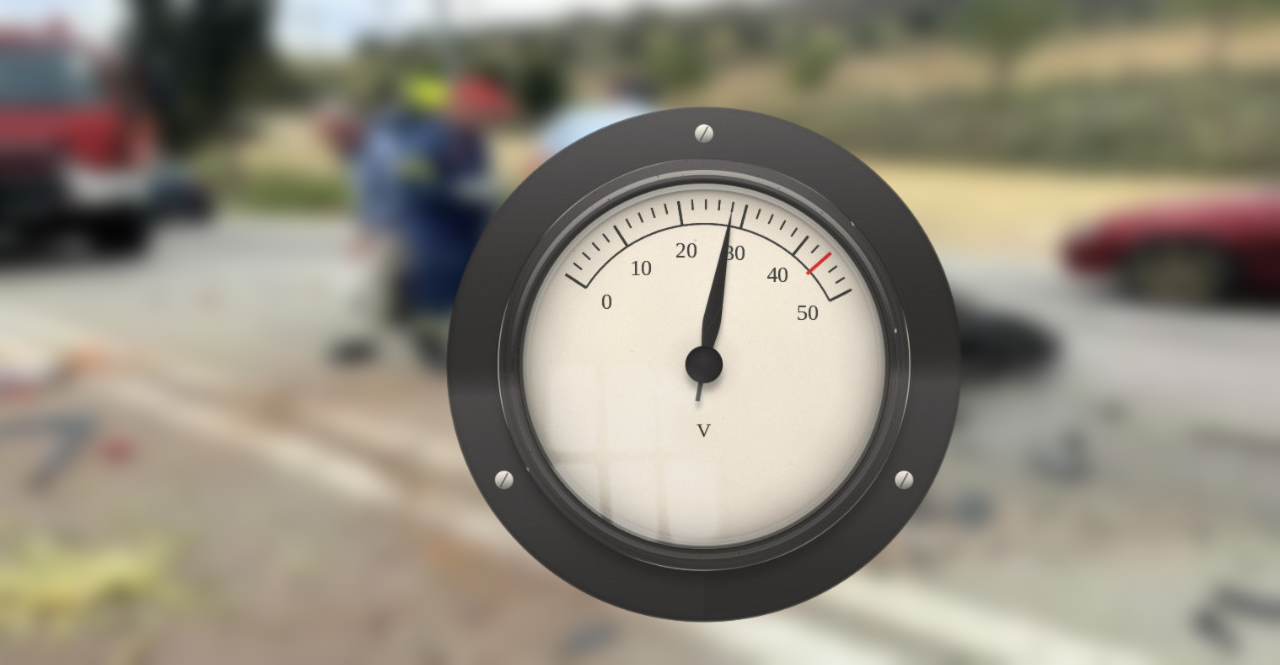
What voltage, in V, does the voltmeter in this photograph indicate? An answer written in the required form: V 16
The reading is V 28
